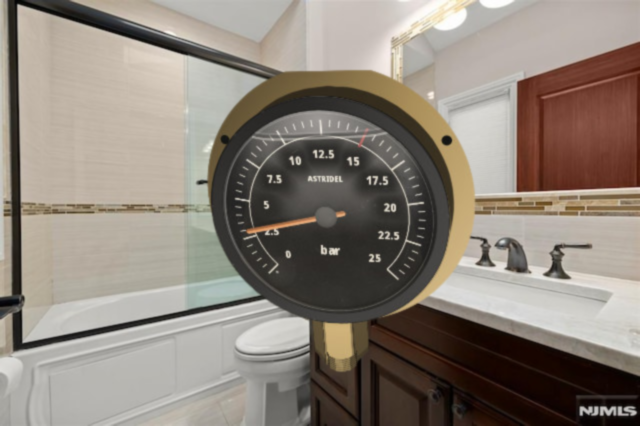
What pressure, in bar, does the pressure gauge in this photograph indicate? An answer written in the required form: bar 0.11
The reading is bar 3
